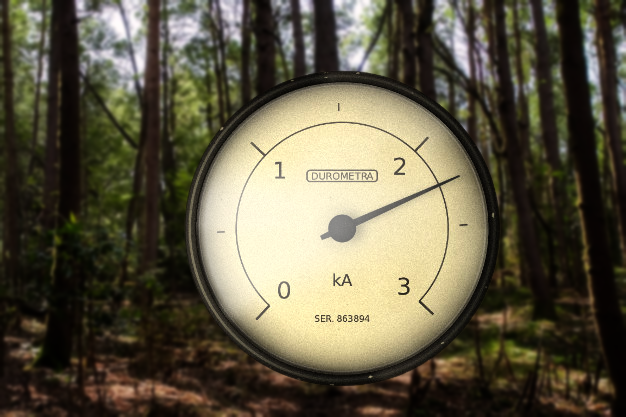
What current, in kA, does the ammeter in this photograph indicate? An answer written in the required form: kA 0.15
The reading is kA 2.25
